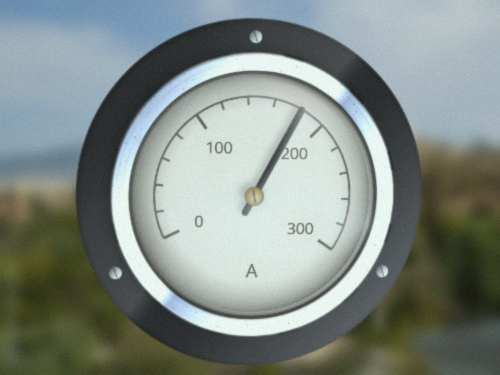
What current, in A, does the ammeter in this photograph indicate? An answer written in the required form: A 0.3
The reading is A 180
